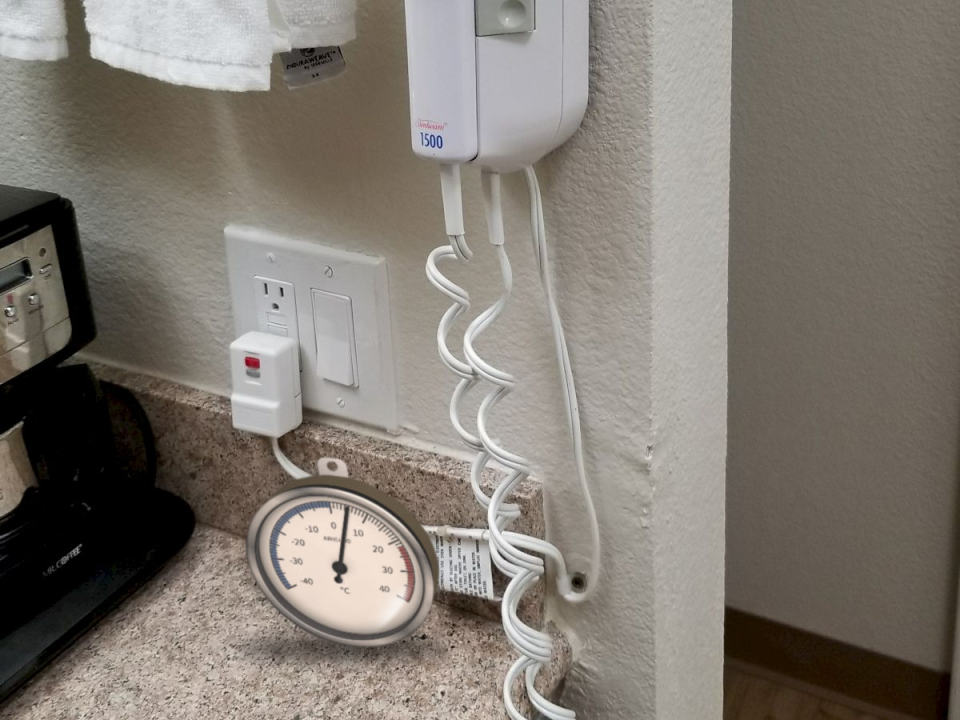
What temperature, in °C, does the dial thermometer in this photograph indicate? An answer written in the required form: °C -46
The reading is °C 5
